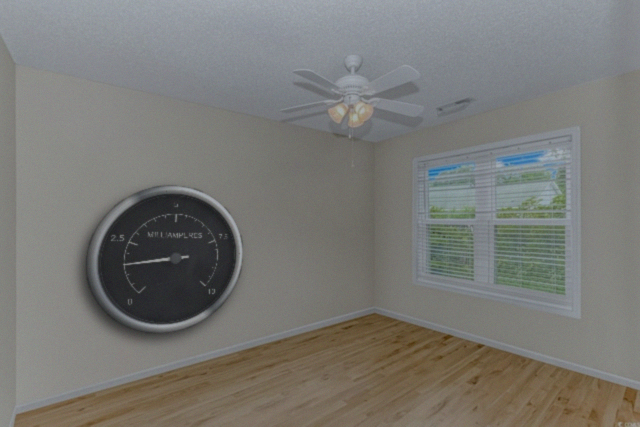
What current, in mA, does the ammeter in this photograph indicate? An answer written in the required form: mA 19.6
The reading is mA 1.5
